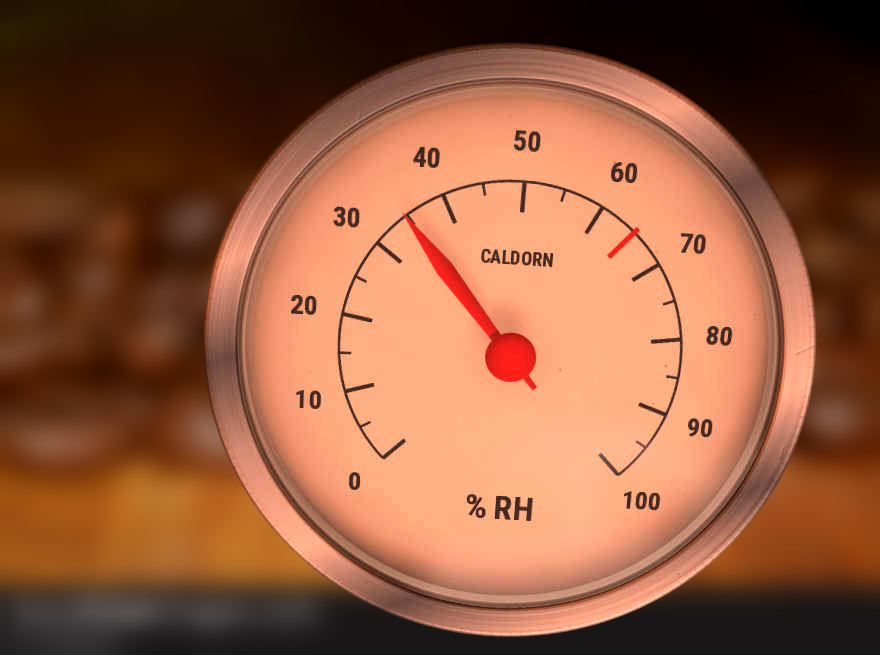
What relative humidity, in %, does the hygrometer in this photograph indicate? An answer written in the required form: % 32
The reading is % 35
